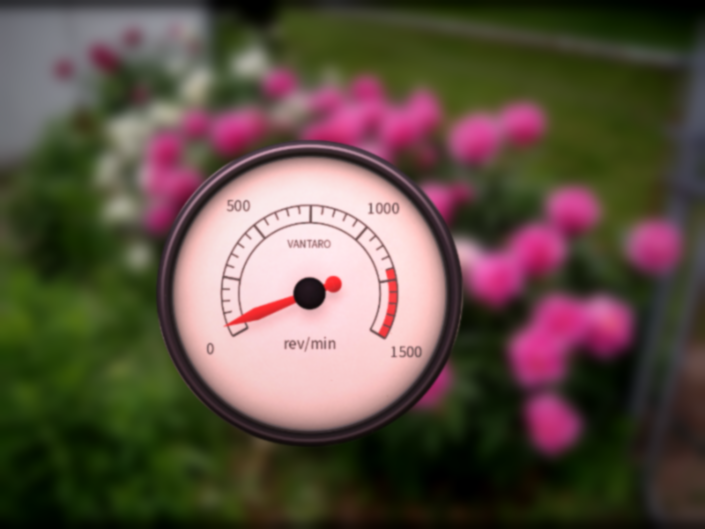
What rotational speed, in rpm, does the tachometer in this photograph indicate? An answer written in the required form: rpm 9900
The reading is rpm 50
